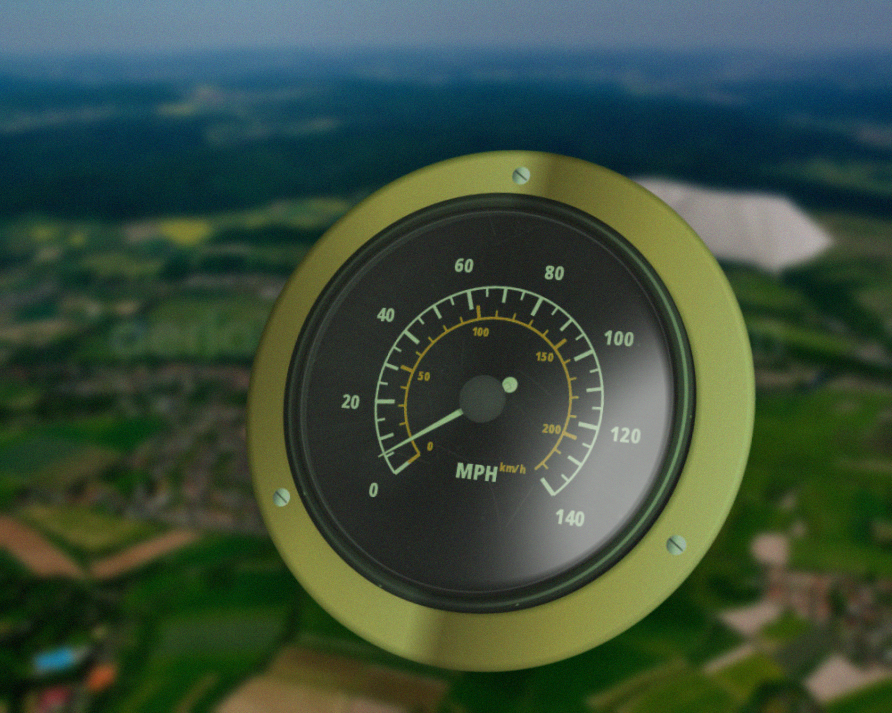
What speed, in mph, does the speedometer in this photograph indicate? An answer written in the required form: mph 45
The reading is mph 5
